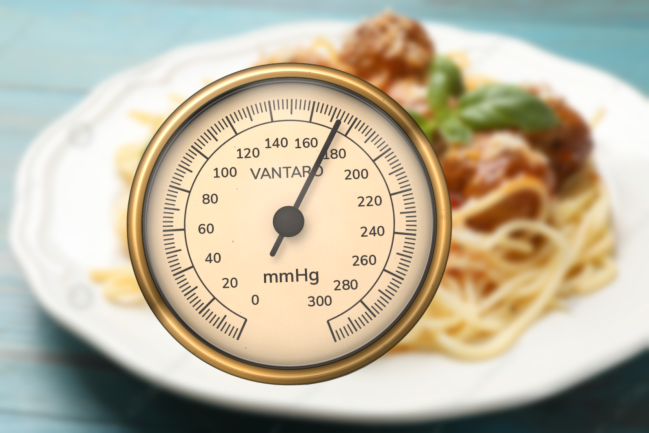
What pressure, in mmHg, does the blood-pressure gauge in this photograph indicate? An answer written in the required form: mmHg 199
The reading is mmHg 174
